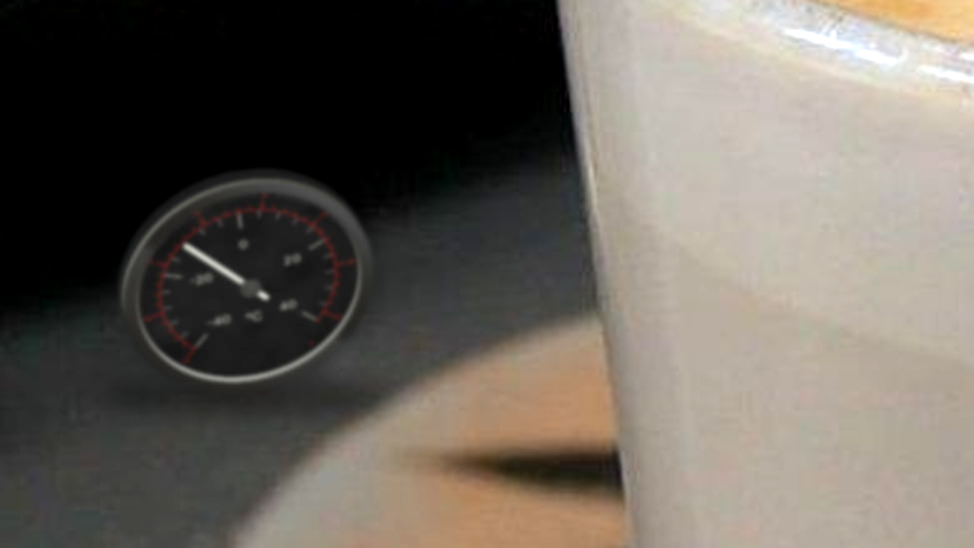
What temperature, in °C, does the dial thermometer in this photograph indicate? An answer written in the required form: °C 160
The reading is °C -12
